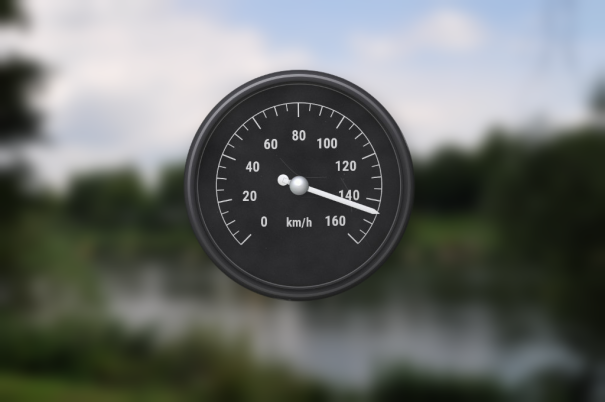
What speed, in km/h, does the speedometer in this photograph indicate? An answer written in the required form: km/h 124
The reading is km/h 145
